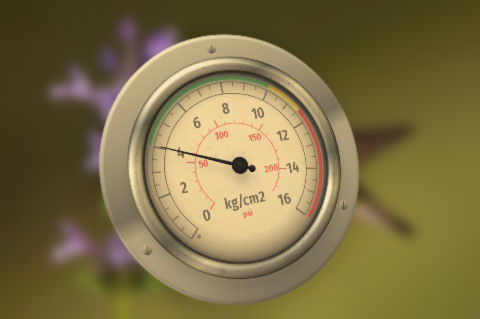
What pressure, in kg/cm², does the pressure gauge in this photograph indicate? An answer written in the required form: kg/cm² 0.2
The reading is kg/cm² 4
